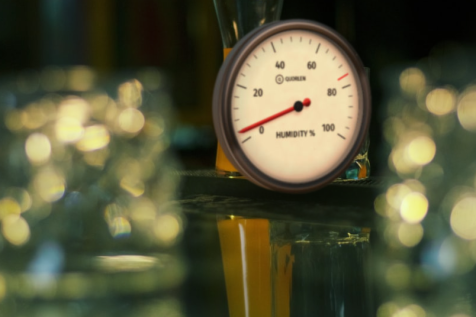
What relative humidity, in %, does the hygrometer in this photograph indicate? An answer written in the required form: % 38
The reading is % 4
